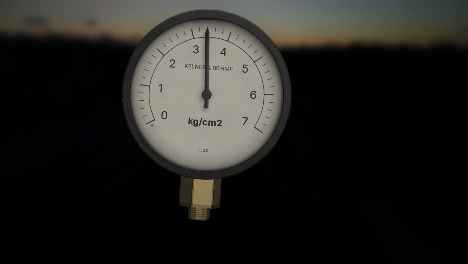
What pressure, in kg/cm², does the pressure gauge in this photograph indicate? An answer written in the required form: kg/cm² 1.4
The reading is kg/cm² 3.4
